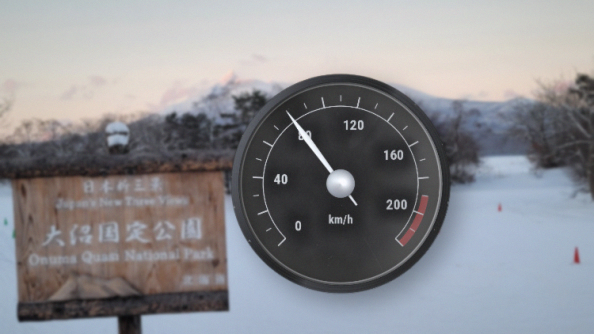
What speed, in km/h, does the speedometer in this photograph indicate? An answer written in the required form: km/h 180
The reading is km/h 80
